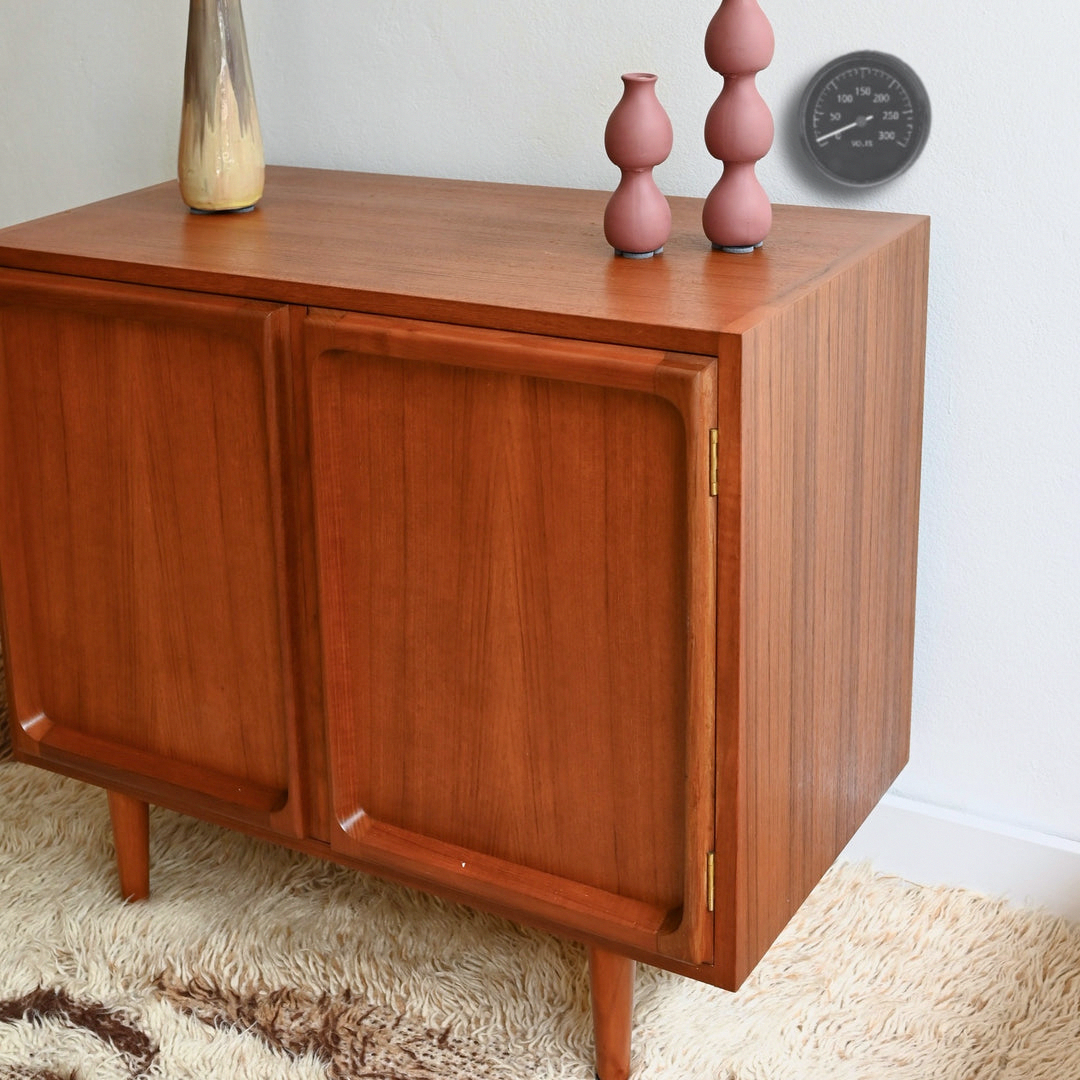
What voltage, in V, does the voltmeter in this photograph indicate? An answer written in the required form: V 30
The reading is V 10
